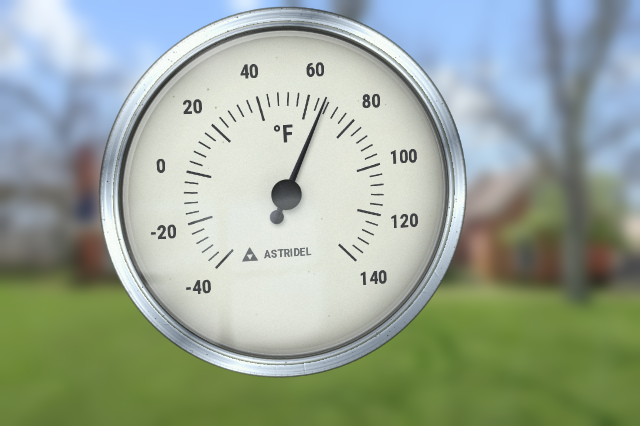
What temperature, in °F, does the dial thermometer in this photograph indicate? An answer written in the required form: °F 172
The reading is °F 66
